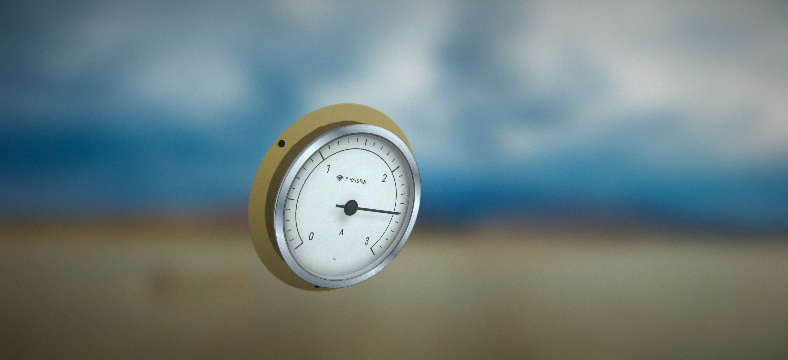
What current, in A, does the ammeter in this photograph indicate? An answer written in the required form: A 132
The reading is A 2.5
